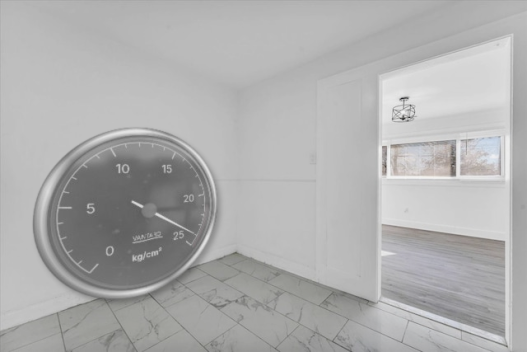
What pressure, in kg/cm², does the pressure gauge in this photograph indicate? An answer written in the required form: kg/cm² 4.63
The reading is kg/cm² 24
